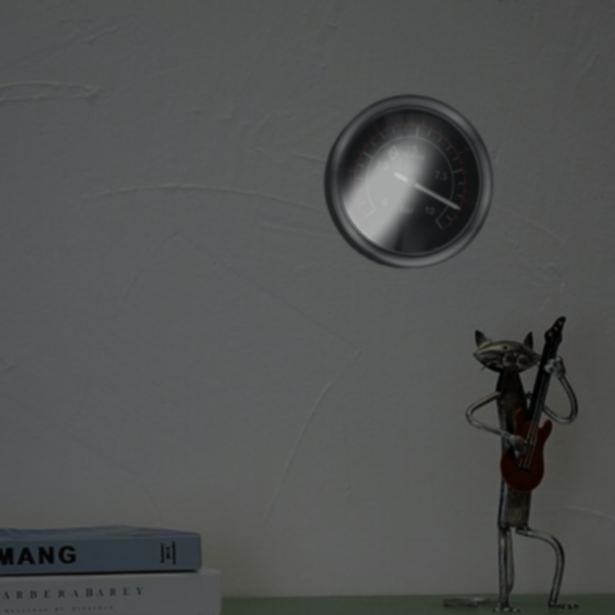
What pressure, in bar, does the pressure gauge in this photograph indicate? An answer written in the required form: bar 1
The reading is bar 9
